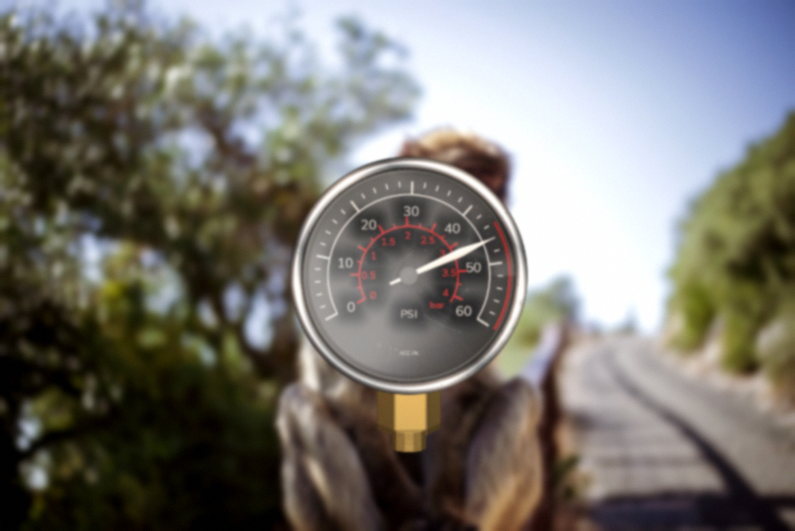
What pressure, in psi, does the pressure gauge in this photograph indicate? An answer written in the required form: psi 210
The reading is psi 46
